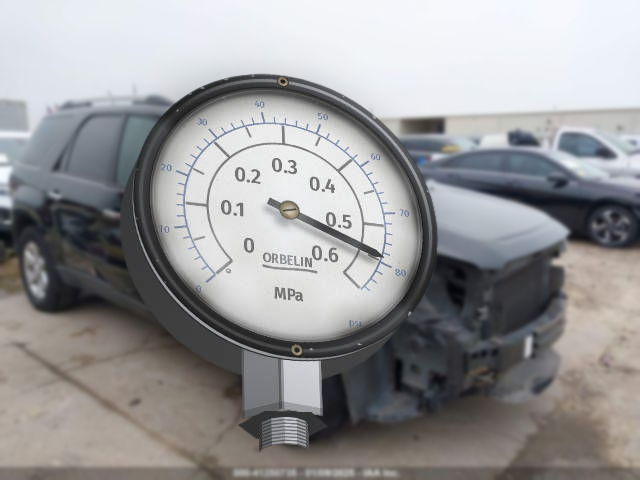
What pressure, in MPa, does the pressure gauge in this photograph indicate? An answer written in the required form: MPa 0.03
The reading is MPa 0.55
